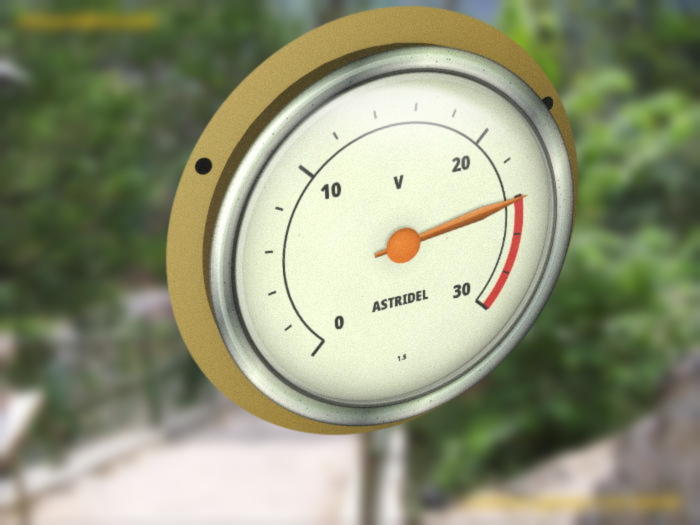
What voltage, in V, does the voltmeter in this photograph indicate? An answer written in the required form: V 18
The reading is V 24
